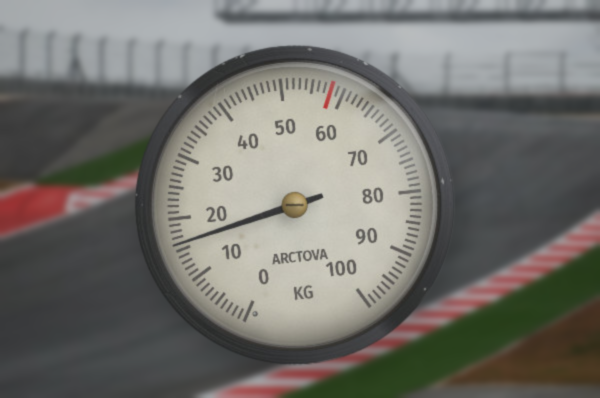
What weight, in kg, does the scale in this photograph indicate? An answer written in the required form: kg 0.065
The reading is kg 16
